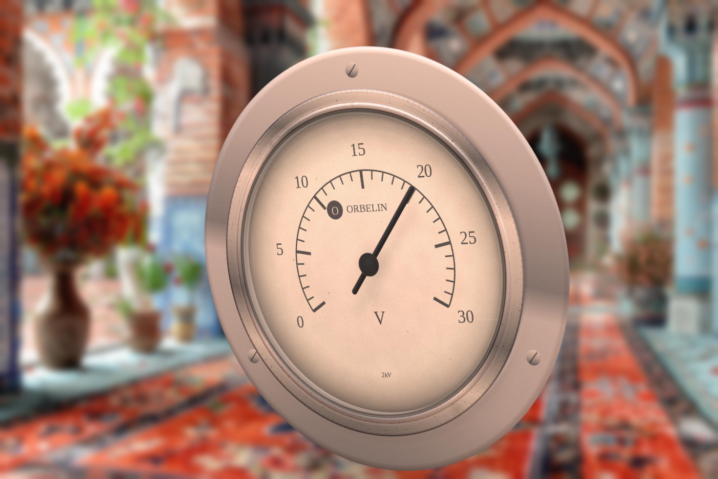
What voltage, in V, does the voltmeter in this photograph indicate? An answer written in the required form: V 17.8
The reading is V 20
